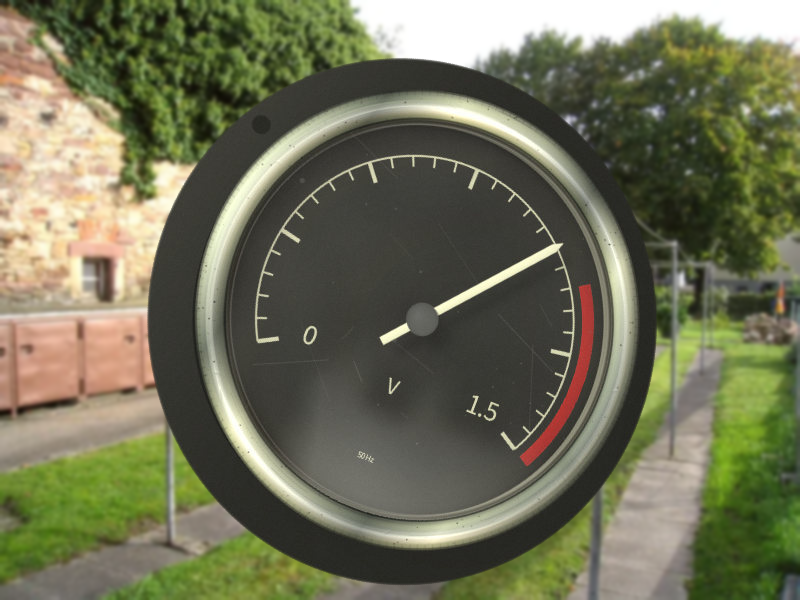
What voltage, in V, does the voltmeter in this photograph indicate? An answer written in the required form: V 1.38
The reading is V 1
